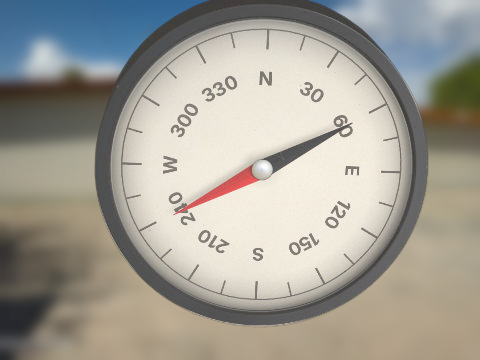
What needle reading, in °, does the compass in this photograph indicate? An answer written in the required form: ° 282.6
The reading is ° 240
